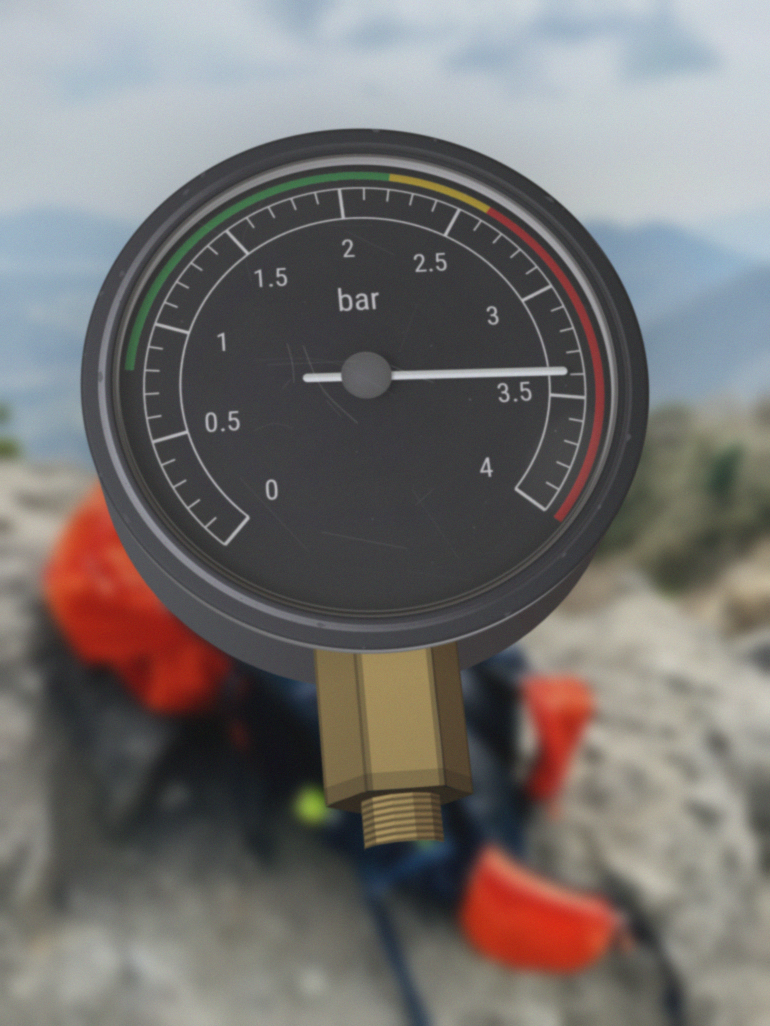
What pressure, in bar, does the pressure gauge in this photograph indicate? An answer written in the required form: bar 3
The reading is bar 3.4
